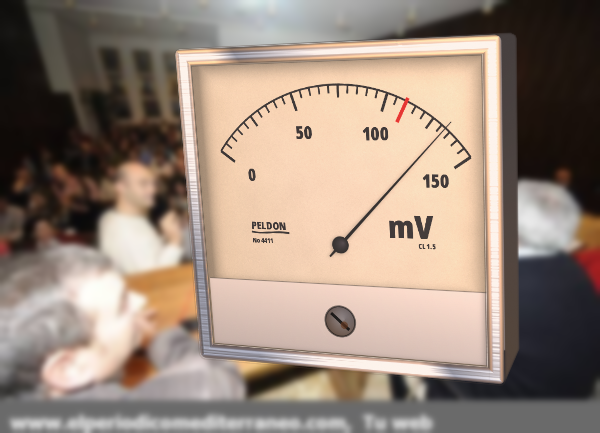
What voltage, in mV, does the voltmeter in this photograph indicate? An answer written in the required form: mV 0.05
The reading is mV 132.5
